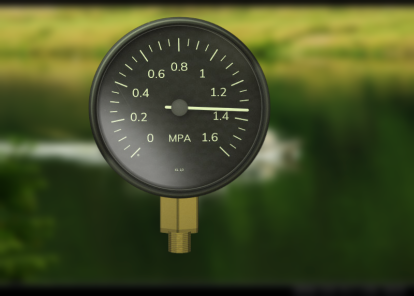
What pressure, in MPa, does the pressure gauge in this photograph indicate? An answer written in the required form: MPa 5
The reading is MPa 1.35
